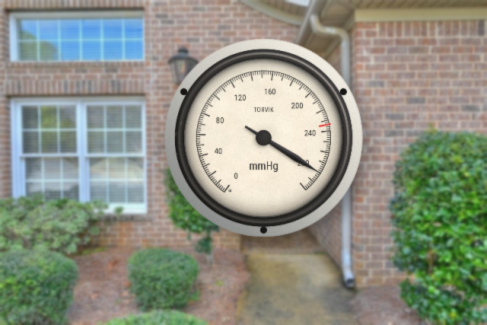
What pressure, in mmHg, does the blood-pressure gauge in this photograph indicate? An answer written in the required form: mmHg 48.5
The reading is mmHg 280
